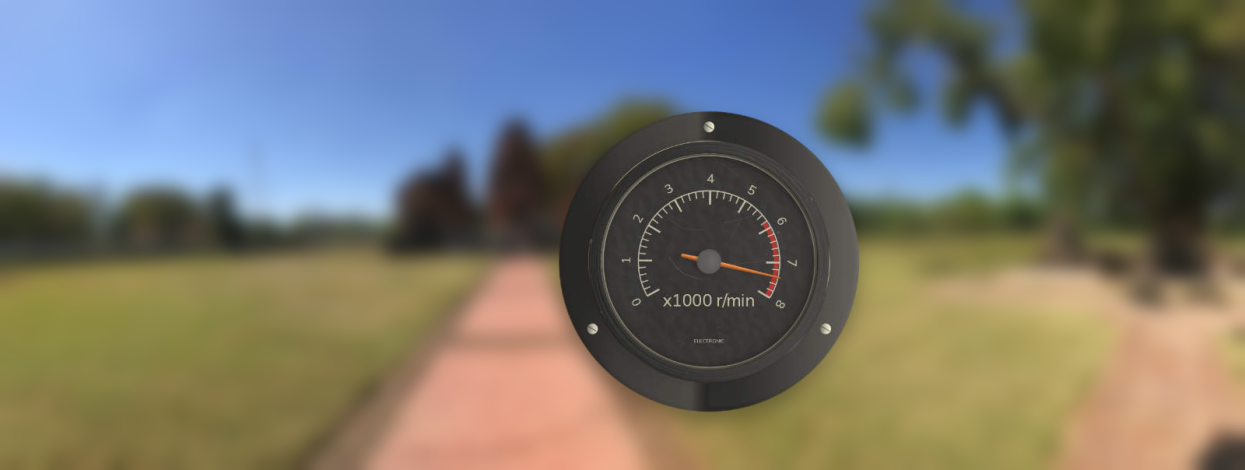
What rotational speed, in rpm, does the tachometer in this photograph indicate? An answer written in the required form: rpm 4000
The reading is rpm 7400
